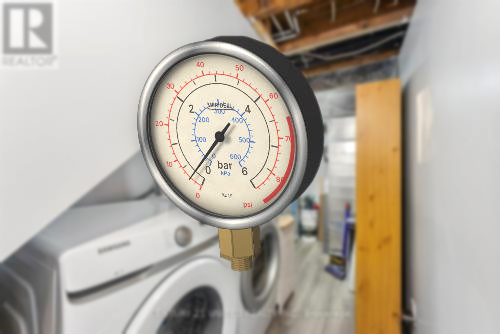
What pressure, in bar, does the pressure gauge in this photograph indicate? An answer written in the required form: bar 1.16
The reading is bar 0.25
